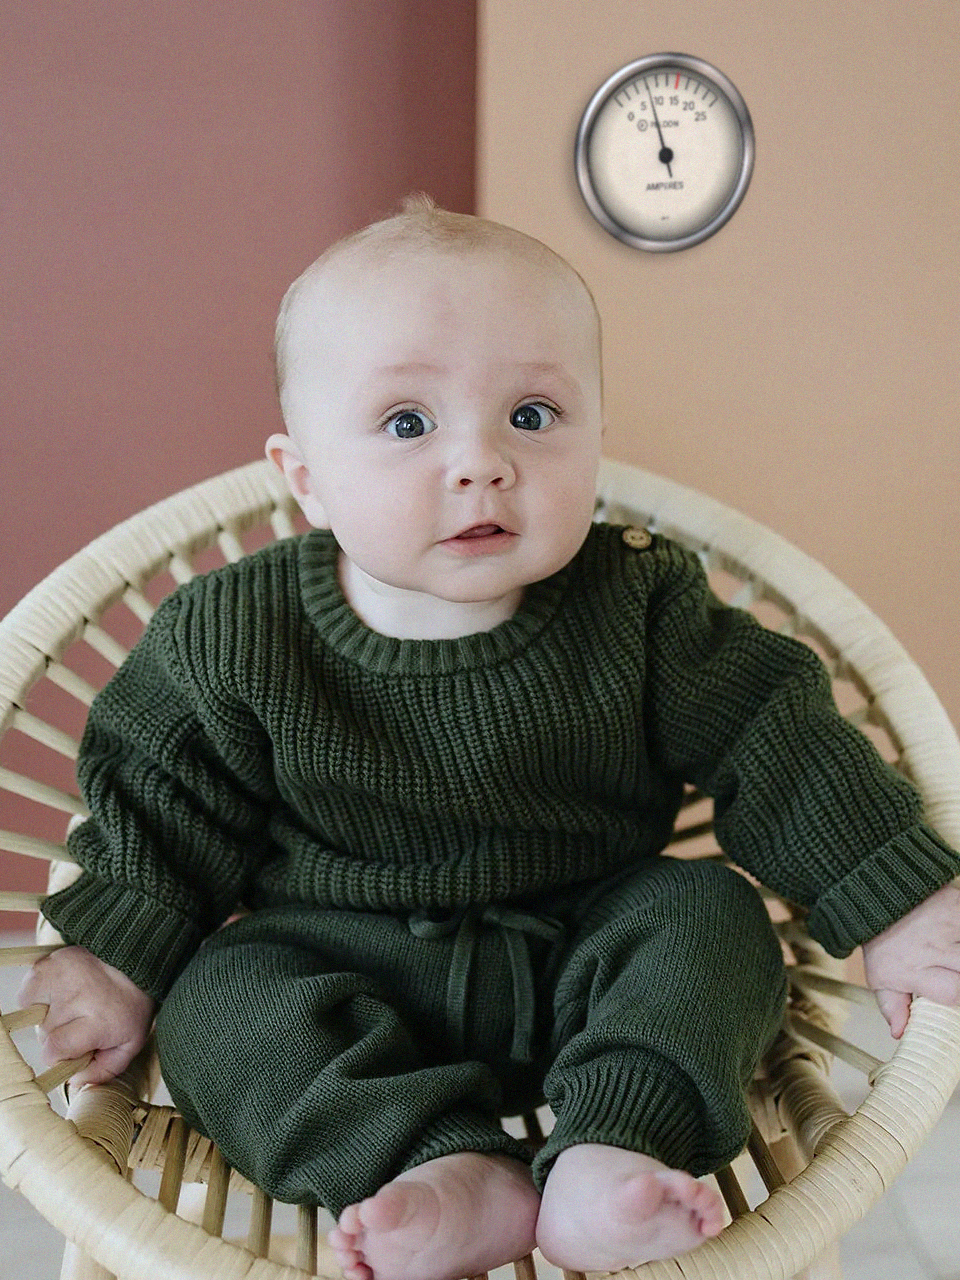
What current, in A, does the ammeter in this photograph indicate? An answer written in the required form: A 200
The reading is A 7.5
